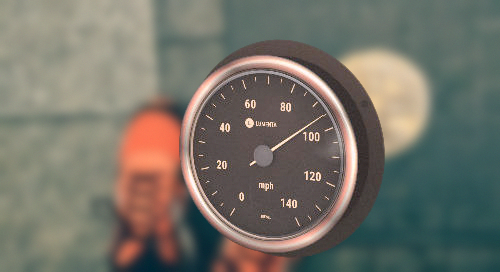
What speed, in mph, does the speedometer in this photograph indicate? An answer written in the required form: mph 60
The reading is mph 95
